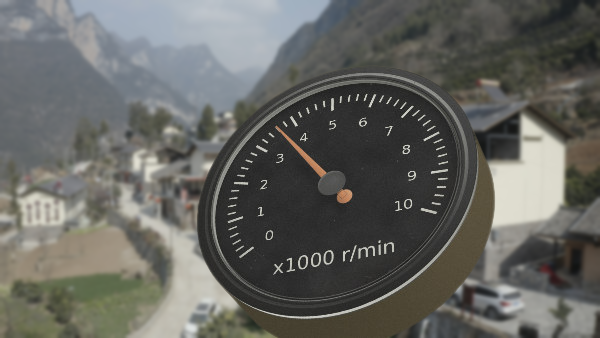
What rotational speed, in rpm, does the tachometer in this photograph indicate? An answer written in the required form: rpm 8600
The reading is rpm 3600
